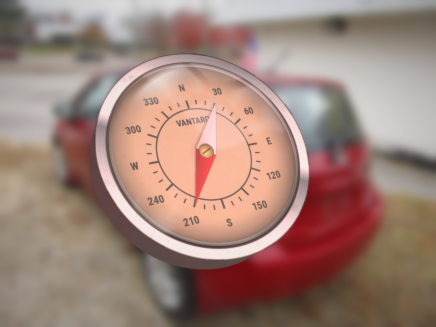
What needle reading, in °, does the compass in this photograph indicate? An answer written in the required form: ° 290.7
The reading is ° 210
